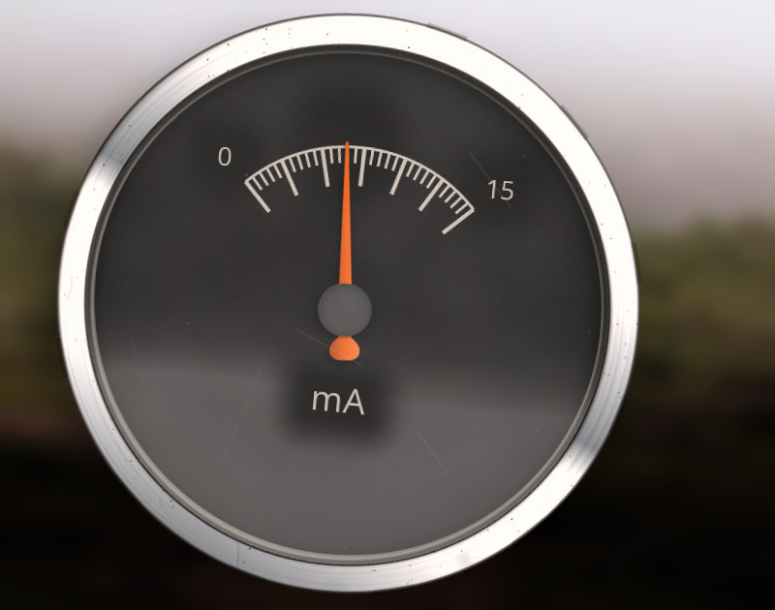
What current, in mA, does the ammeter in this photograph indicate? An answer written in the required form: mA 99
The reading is mA 6.5
